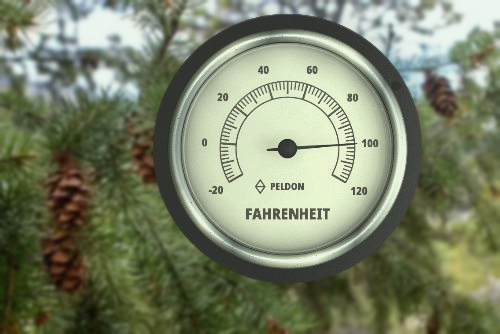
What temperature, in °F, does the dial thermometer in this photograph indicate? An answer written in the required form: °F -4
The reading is °F 100
